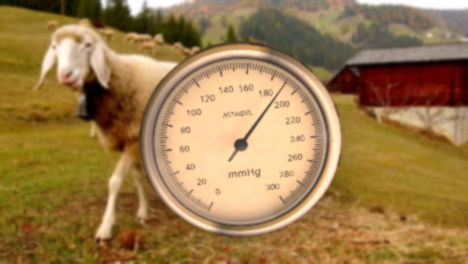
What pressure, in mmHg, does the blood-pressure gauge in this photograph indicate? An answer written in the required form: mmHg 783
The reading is mmHg 190
